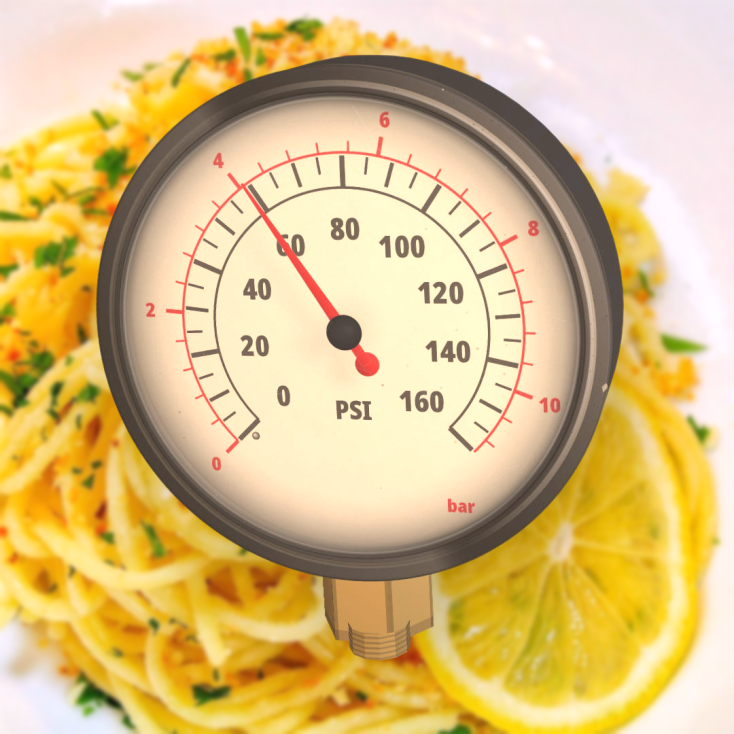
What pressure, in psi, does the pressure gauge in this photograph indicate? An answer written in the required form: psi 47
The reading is psi 60
